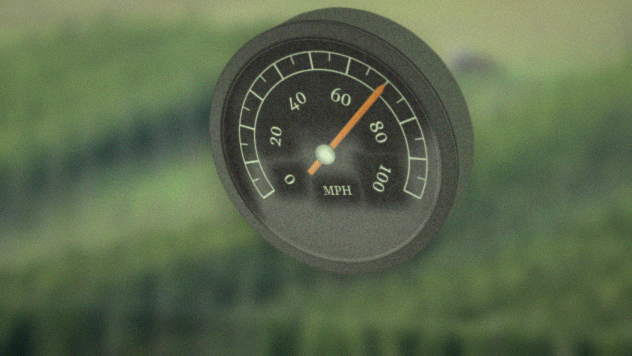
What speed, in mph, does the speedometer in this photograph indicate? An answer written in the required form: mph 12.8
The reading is mph 70
